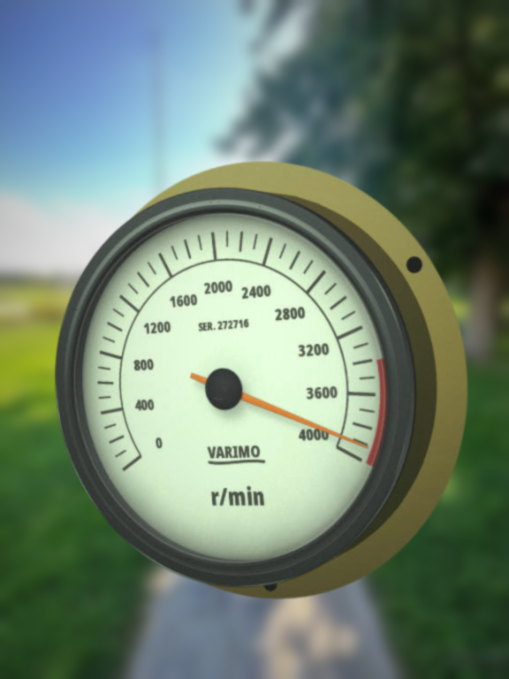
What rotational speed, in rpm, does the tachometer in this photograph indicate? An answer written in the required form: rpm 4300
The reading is rpm 3900
